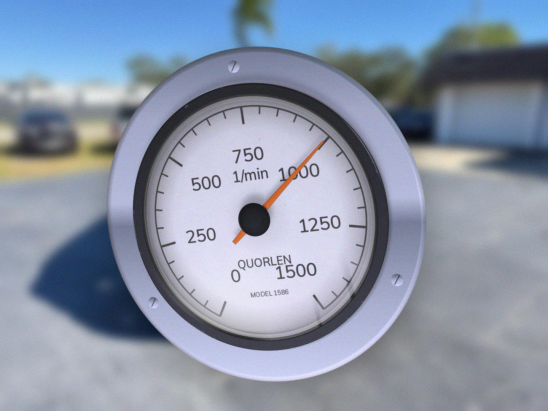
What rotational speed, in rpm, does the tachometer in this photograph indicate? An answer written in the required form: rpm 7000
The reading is rpm 1000
